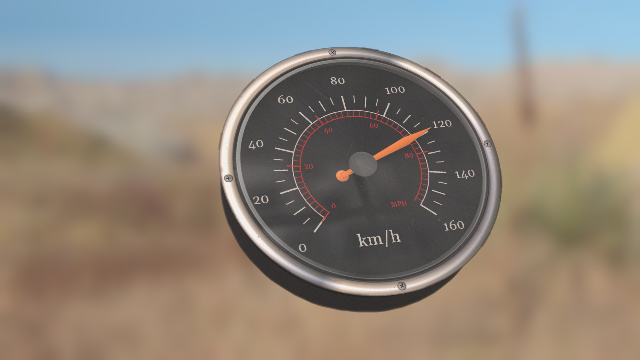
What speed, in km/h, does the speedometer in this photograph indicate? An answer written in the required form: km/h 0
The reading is km/h 120
